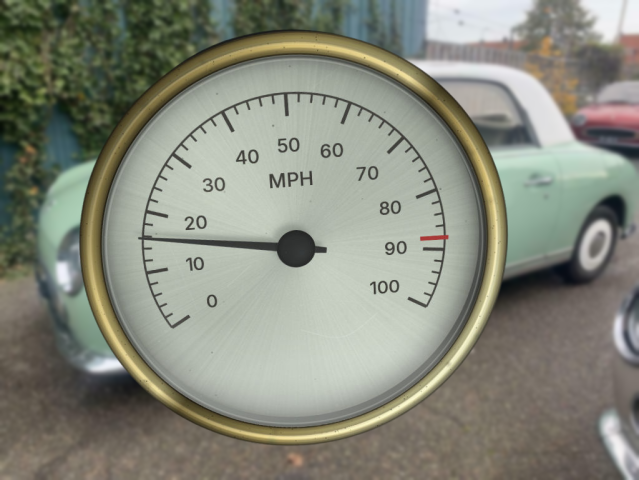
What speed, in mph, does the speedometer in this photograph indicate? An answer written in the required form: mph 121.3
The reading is mph 16
